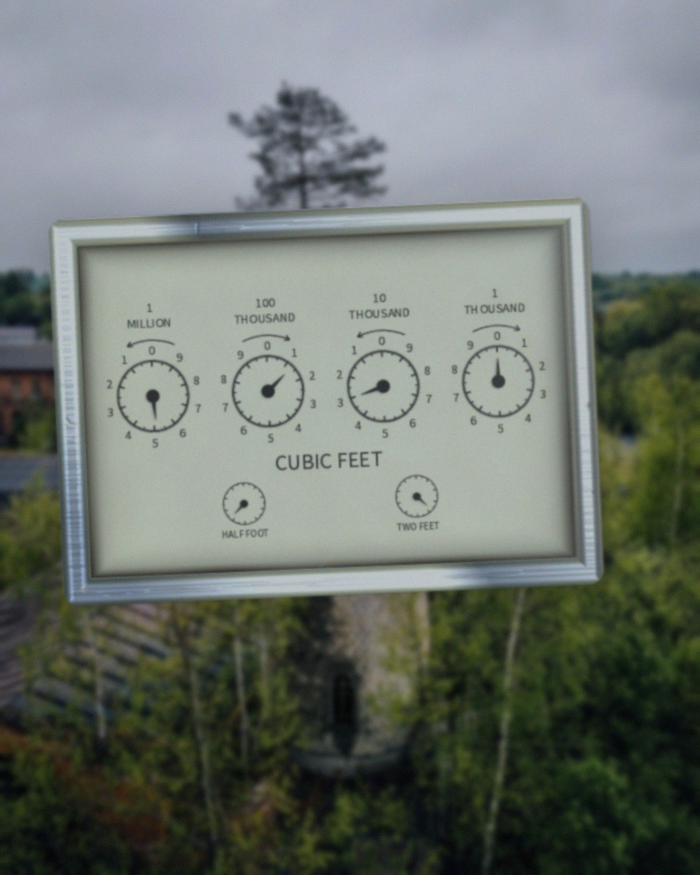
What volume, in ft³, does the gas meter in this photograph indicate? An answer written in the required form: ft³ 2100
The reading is ft³ 513000
